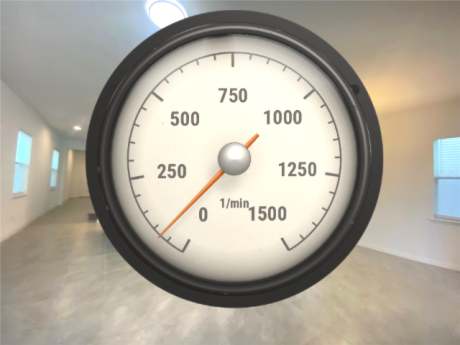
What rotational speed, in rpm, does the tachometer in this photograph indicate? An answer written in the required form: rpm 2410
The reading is rpm 75
